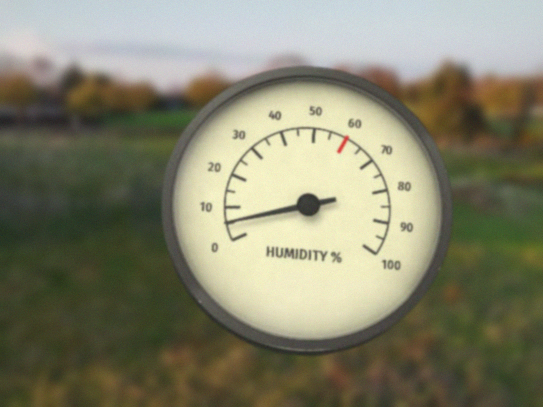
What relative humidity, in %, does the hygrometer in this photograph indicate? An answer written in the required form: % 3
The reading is % 5
